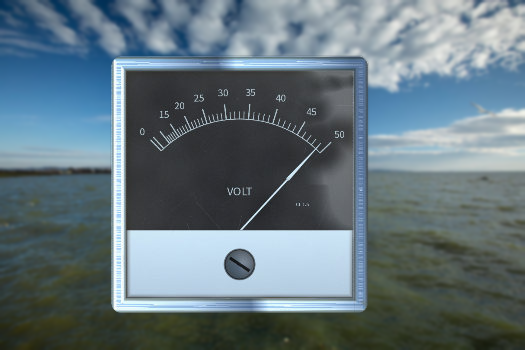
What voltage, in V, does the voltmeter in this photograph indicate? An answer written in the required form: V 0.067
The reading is V 49
